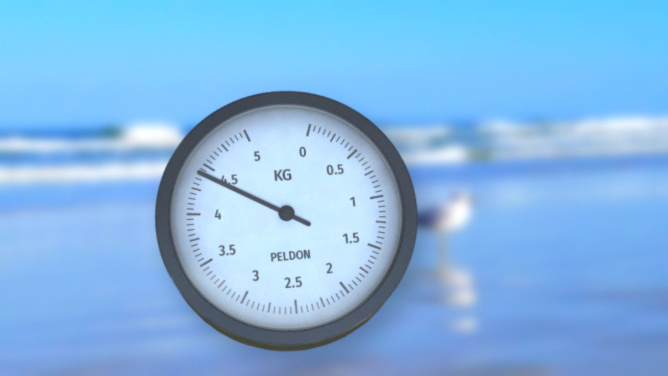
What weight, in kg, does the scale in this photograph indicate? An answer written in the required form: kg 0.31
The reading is kg 4.4
